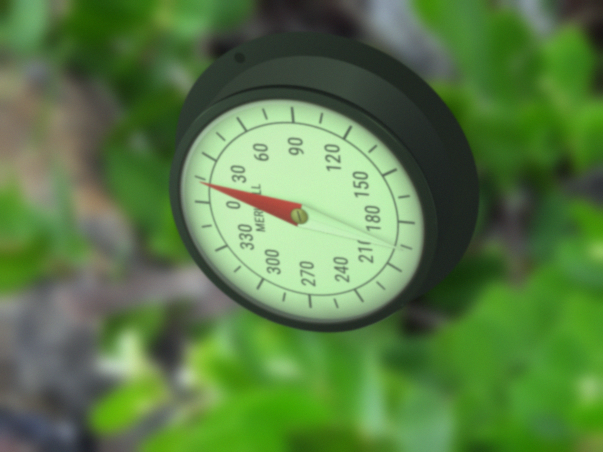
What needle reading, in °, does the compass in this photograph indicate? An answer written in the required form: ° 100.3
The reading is ° 15
